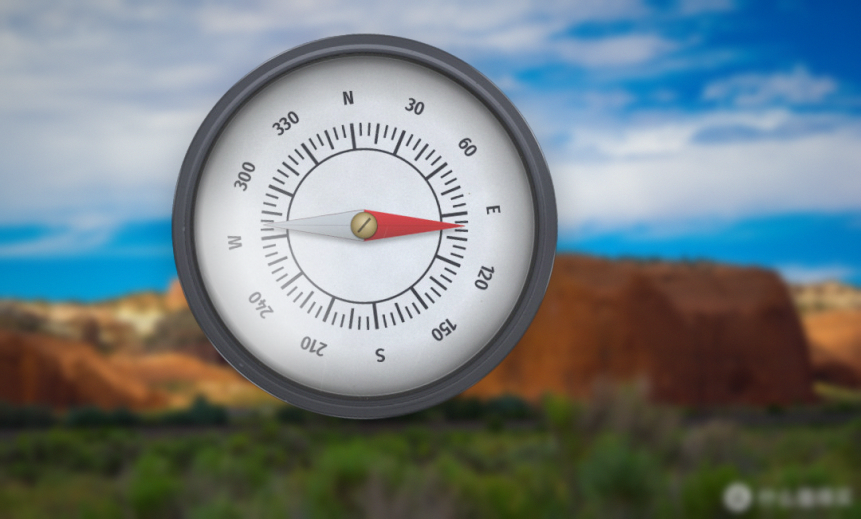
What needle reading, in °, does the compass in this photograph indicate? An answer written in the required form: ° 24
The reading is ° 97.5
